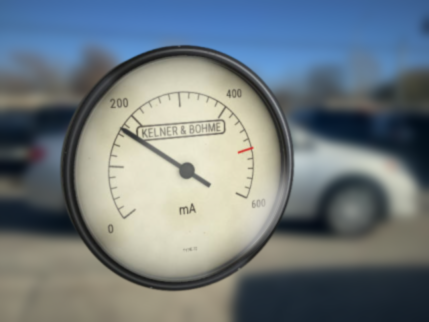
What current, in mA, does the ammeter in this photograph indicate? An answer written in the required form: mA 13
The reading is mA 170
